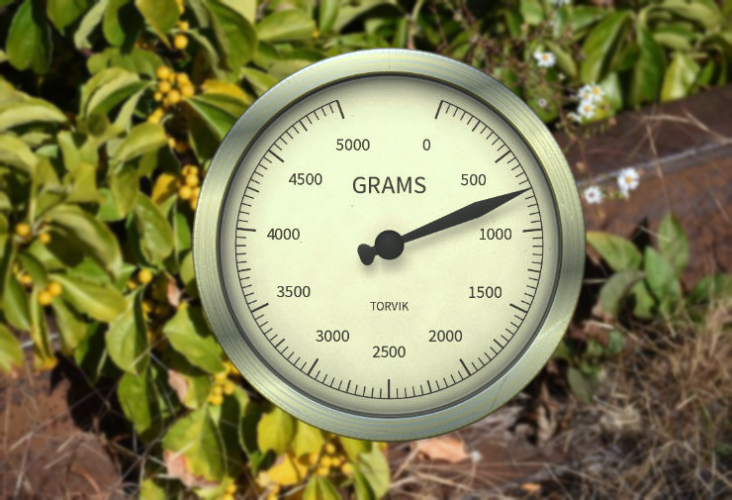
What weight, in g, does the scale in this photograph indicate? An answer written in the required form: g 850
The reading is g 750
